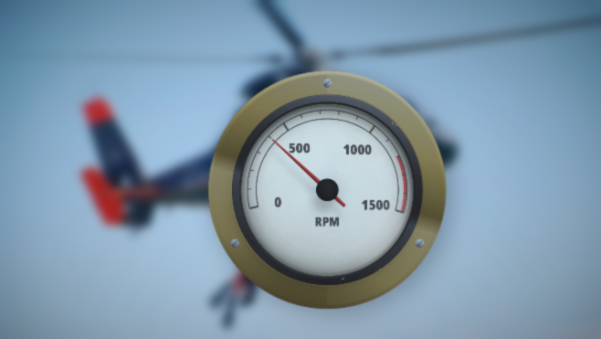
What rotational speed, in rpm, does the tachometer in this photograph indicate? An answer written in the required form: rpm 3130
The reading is rpm 400
